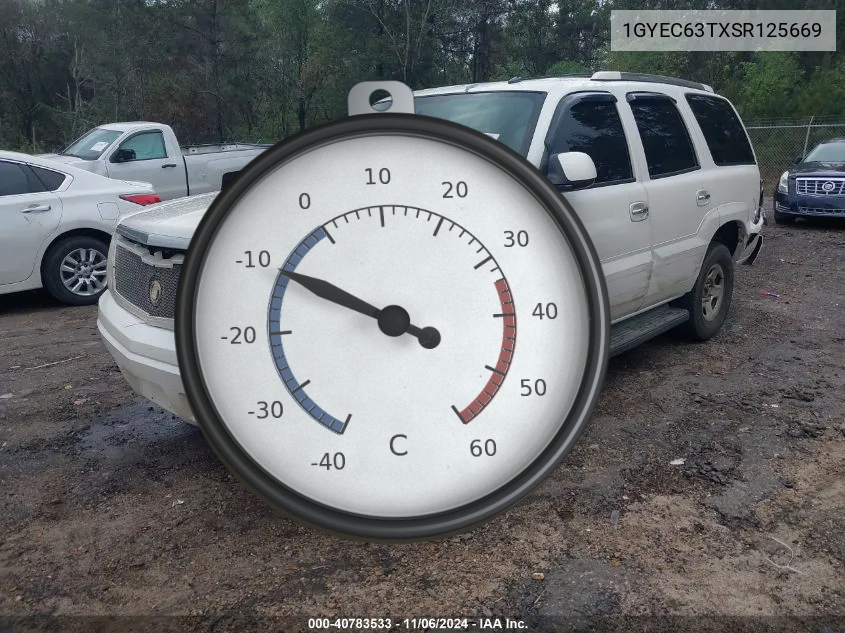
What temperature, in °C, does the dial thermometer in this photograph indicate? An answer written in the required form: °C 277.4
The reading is °C -10
